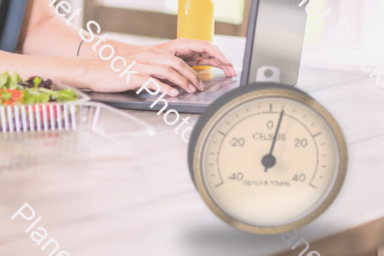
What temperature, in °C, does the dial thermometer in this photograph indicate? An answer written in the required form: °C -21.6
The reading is °C 4
